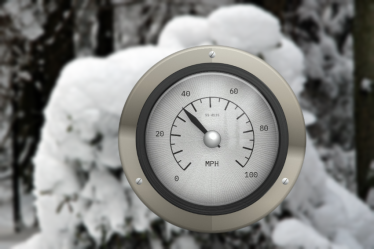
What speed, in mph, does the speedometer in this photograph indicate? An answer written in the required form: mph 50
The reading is mph 35
